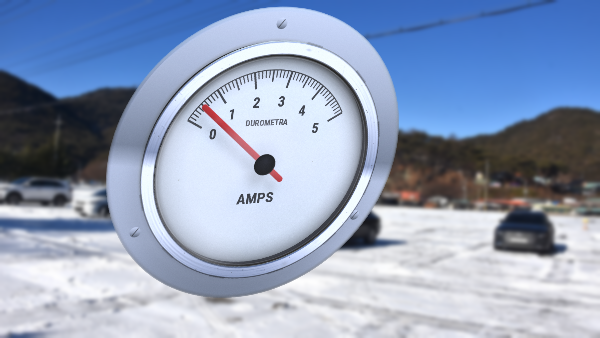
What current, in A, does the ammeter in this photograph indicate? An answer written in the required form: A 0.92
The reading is A 0.5
